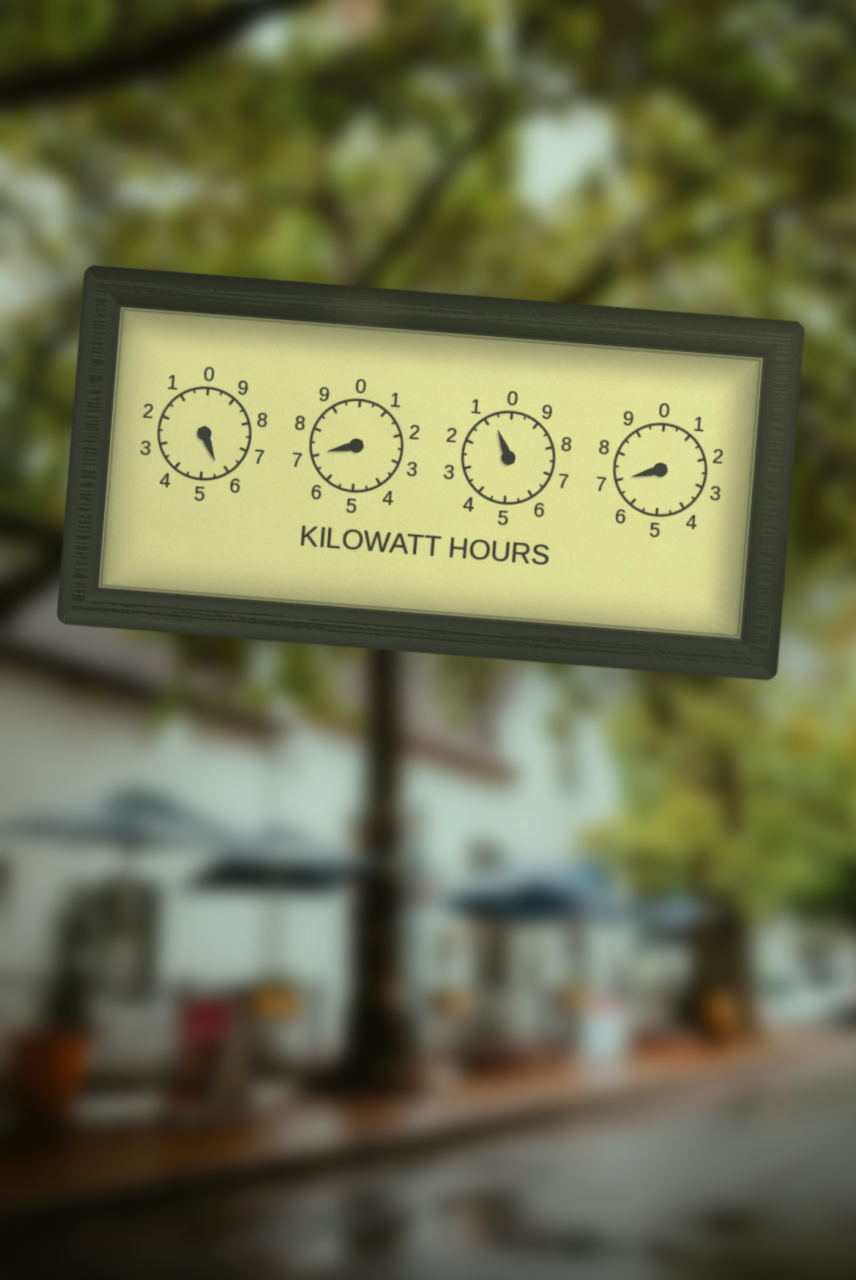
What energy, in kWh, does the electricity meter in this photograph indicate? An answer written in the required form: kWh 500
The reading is kWh 5707
